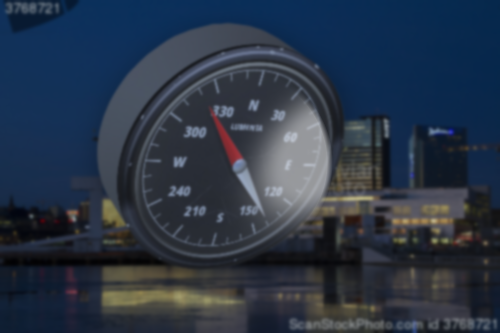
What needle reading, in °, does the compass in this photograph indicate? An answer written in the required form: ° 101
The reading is ° 320
